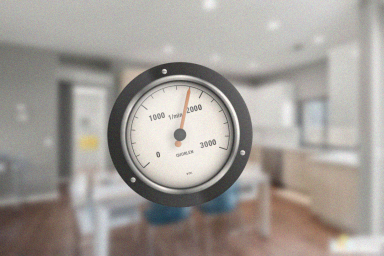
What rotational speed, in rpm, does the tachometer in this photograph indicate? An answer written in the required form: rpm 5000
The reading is rpm 1800
